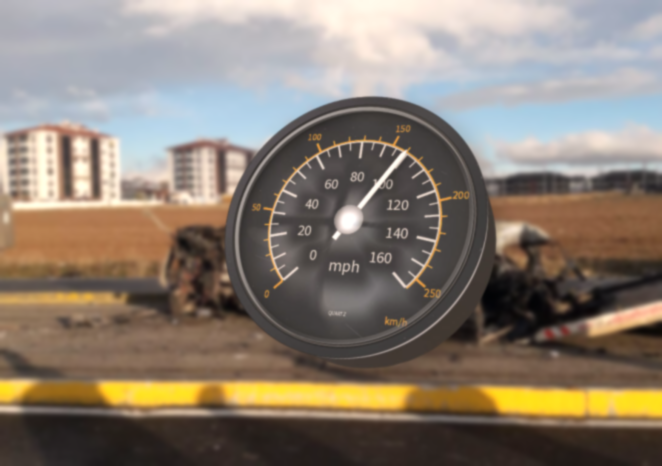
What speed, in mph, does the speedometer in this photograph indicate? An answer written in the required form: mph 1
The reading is mph 100
